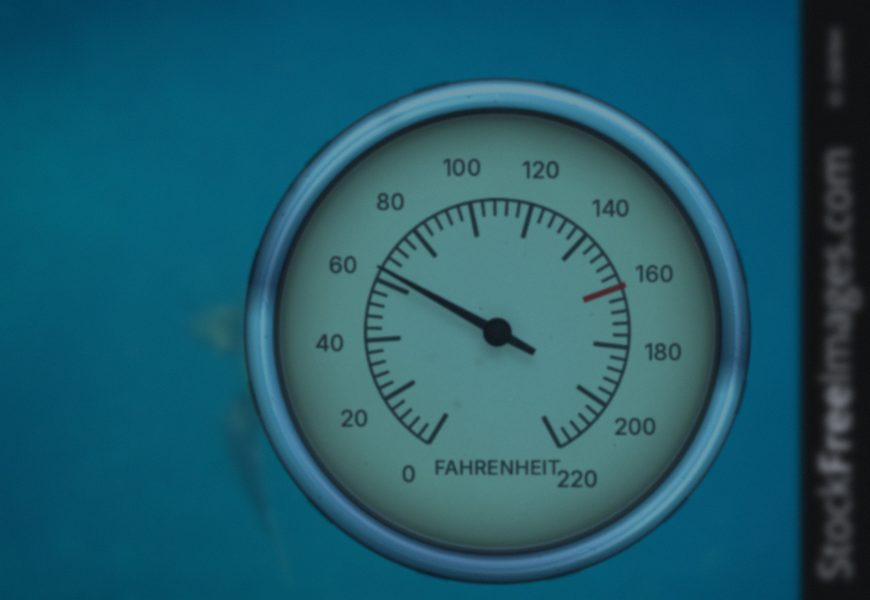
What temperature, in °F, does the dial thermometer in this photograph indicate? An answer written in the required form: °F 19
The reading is °F 64
